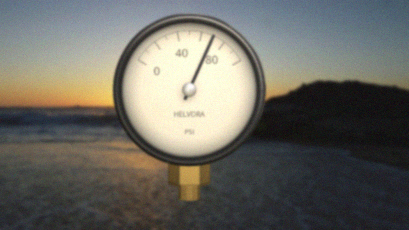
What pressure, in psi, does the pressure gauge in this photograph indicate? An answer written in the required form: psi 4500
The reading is psi 70
